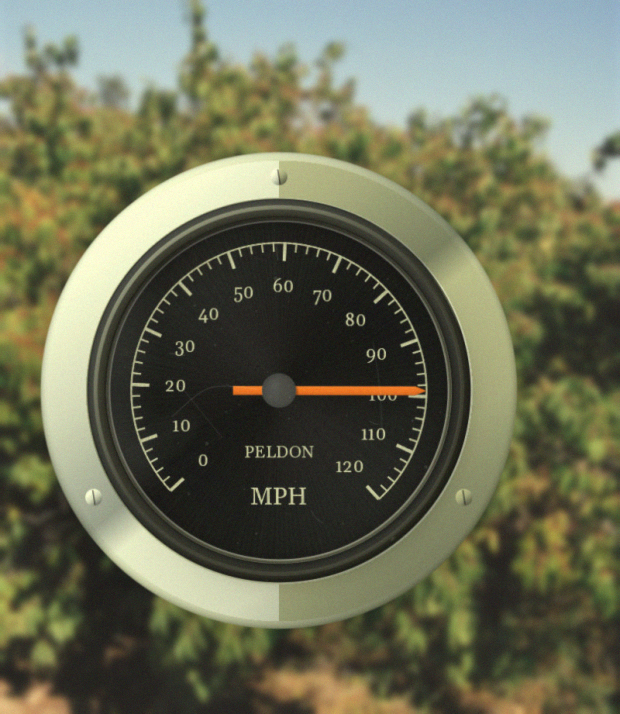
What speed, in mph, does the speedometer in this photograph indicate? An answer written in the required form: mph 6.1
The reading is mph 99
